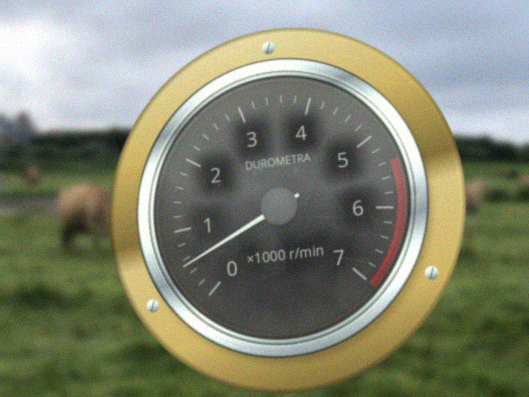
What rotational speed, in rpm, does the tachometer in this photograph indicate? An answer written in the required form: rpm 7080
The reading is rpm 500
